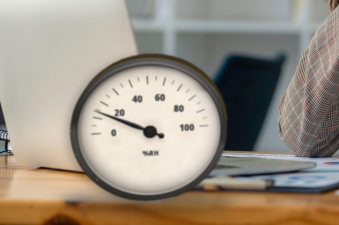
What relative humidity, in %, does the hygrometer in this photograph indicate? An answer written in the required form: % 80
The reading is % 15
